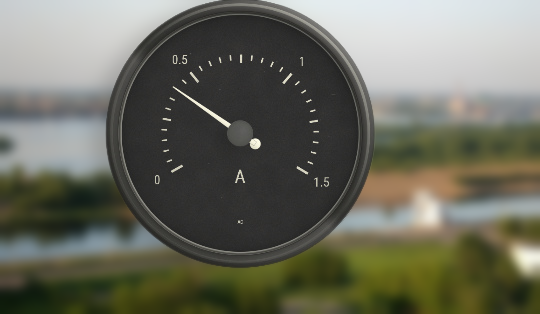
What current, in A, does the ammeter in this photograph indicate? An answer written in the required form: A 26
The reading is A 0.4
